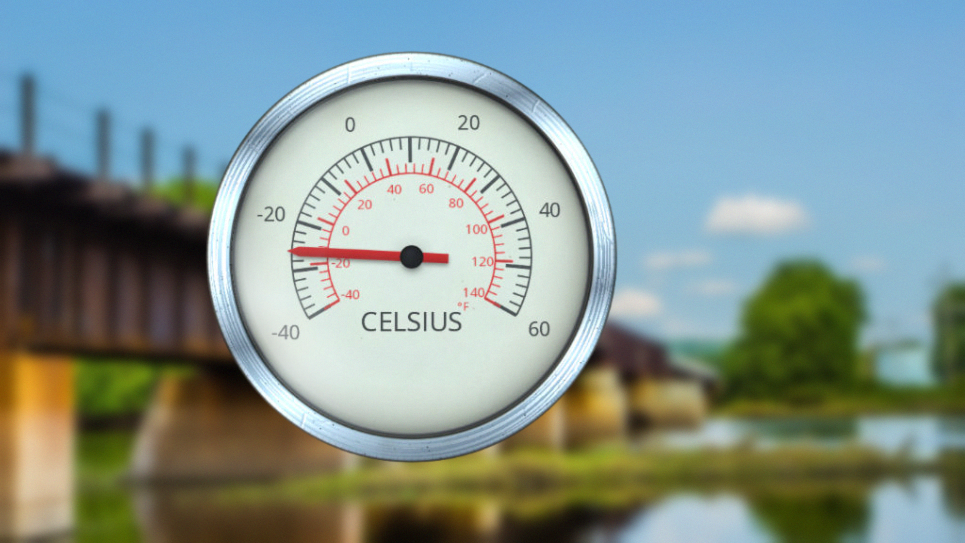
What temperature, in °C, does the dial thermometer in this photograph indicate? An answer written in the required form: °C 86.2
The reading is °C -26
